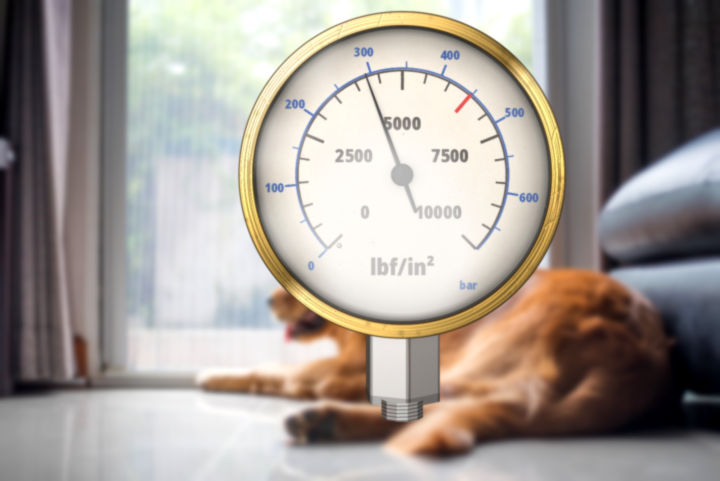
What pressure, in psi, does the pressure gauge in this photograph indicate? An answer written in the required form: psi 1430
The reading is psi 4250
